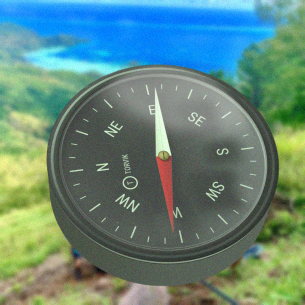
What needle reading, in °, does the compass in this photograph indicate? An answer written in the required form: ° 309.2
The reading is ° 275
